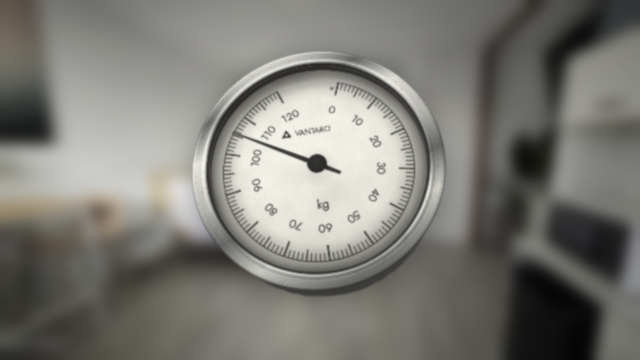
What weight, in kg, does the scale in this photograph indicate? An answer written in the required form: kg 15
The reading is kg 105
